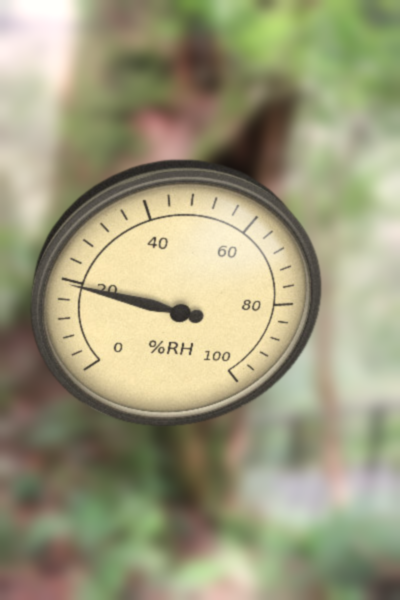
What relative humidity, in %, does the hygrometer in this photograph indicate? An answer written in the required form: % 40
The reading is % 20
